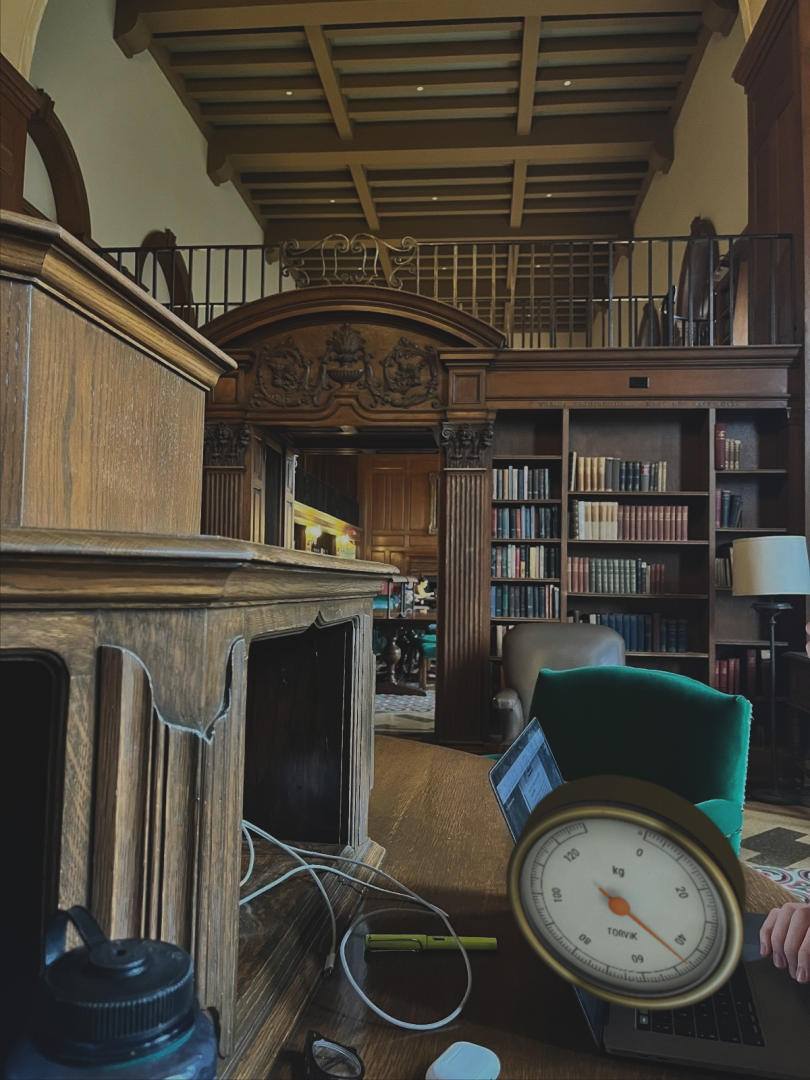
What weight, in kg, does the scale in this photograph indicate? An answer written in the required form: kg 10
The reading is kg 45
